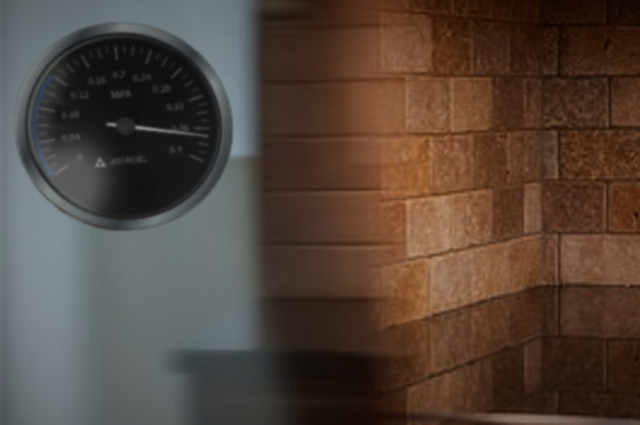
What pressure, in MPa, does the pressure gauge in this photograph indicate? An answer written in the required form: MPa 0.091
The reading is MPa 0.37
